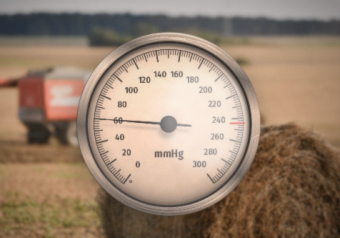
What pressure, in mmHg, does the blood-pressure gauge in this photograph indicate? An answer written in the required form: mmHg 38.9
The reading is mmHg 60
